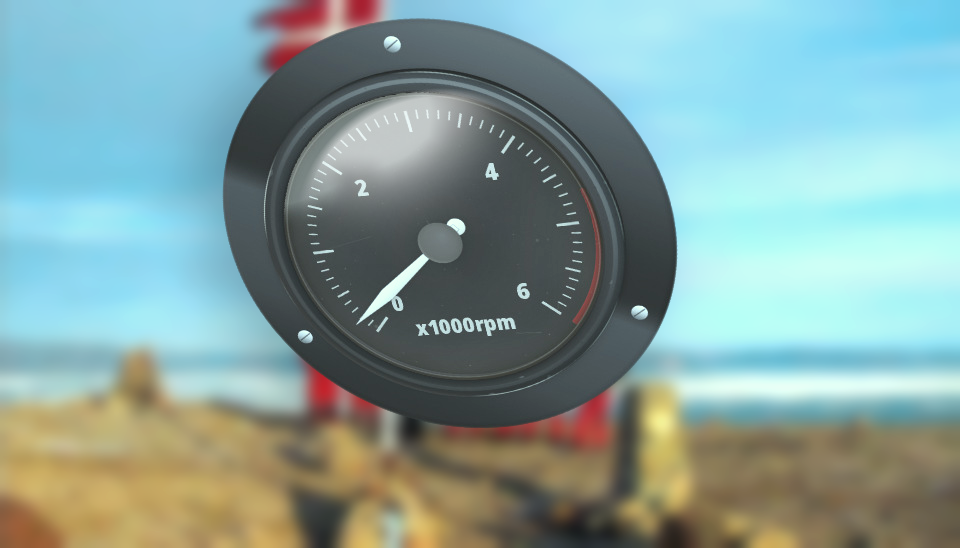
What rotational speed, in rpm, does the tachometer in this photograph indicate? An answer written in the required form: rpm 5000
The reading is rpm 200
